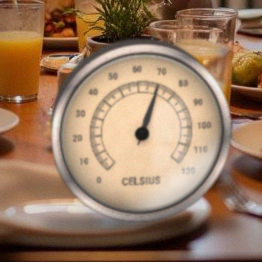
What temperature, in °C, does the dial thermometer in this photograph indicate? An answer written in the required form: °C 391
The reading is °C 70
